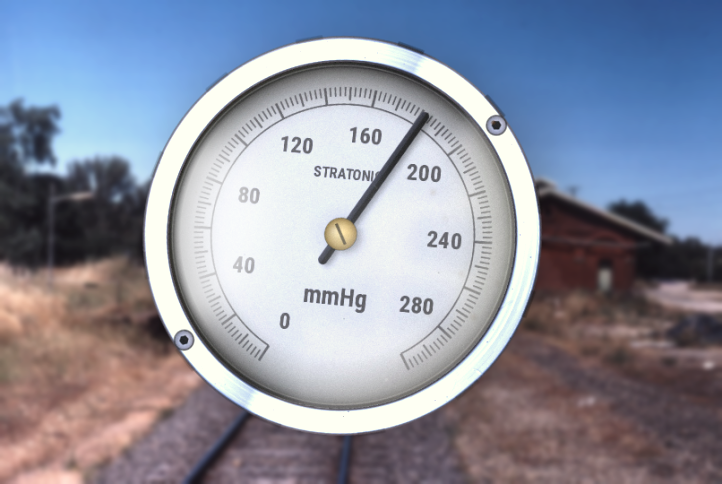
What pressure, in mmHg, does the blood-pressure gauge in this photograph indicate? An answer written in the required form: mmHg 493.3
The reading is mmHg 182
